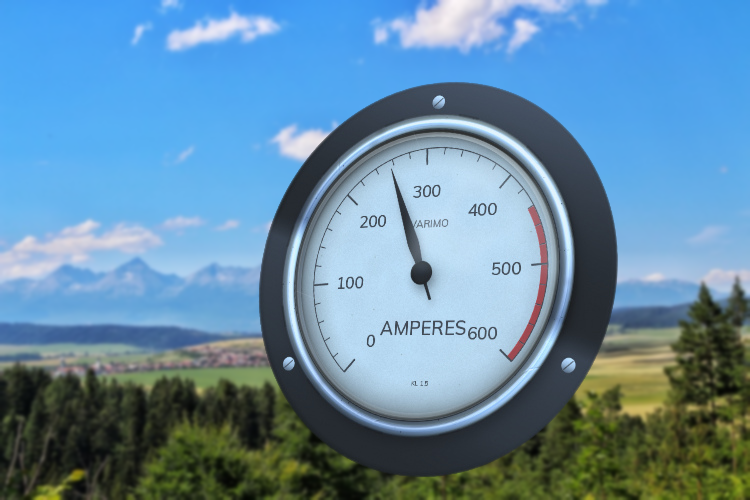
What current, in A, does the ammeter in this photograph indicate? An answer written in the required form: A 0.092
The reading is A 260
